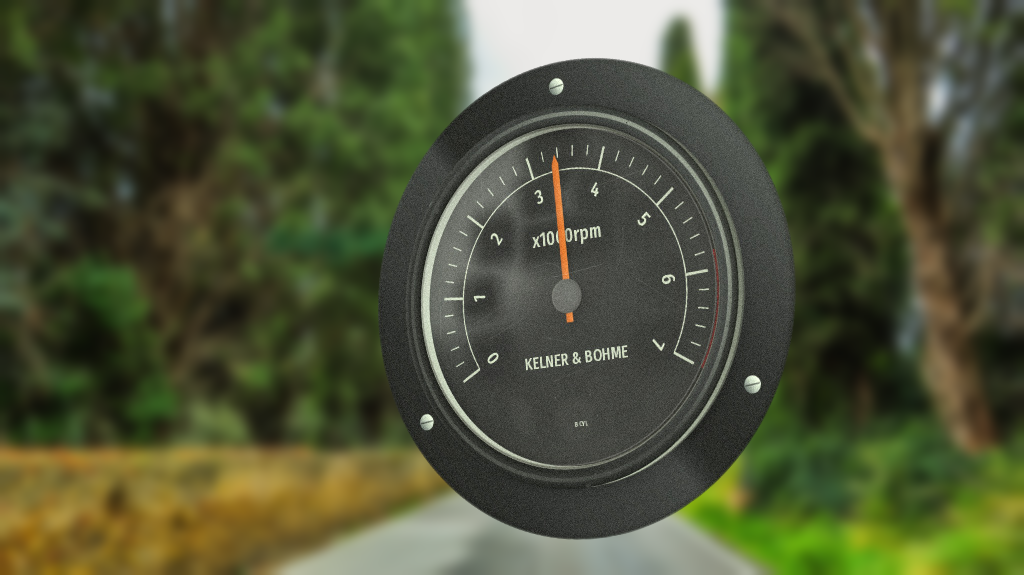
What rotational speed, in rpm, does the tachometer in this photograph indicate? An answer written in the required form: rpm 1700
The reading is rpm 3400
